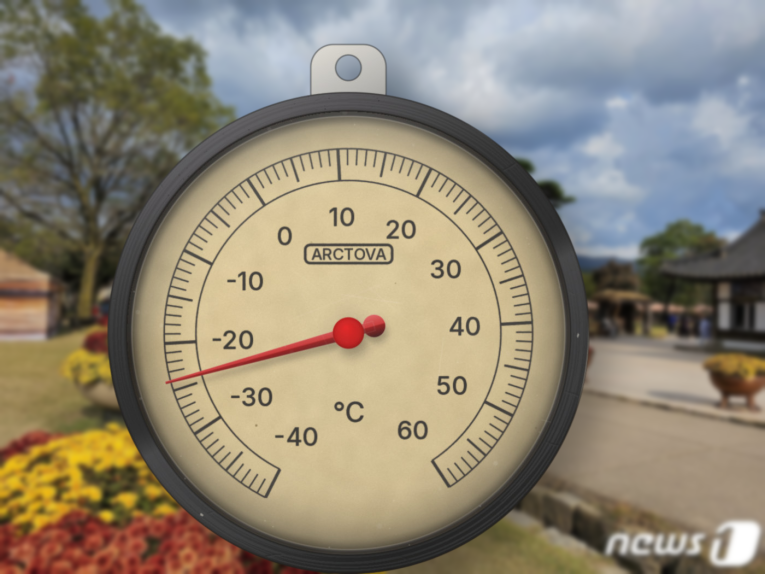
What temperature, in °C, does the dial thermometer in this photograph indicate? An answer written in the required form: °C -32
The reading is °C -24
